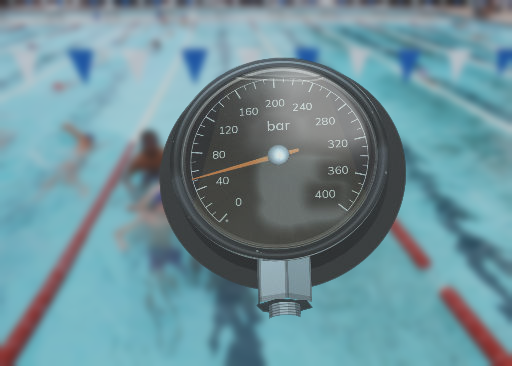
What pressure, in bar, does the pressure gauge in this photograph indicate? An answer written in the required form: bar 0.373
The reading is bar 50
